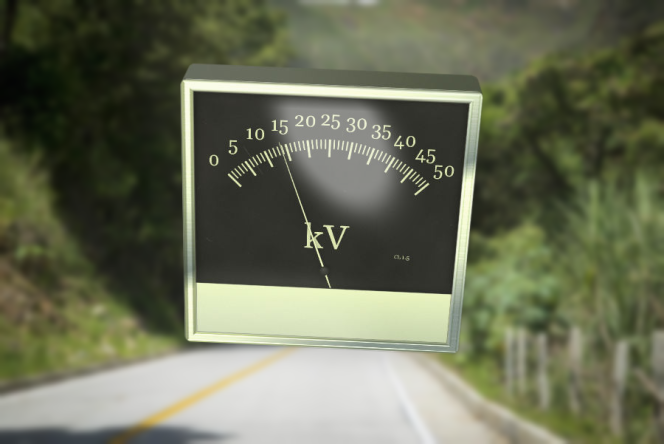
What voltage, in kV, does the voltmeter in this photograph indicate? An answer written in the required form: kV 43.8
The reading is kV 14
